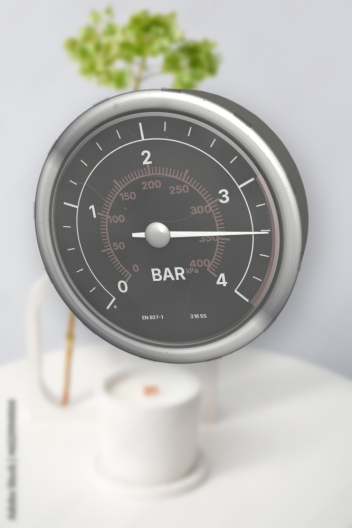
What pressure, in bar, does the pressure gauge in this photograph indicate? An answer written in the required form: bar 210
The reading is bar 3.4
